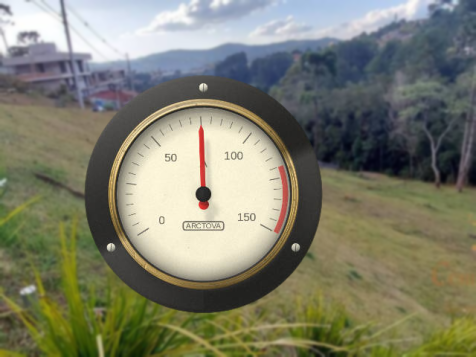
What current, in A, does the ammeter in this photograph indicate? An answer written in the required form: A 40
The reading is A 75
